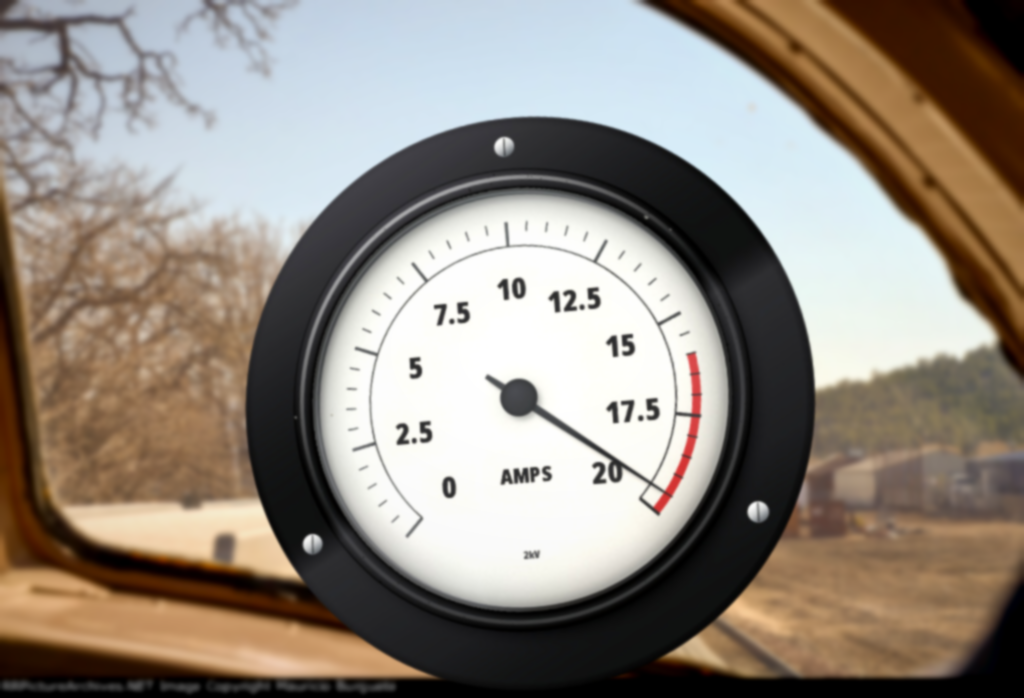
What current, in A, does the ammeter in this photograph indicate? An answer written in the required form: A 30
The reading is A 19.5
